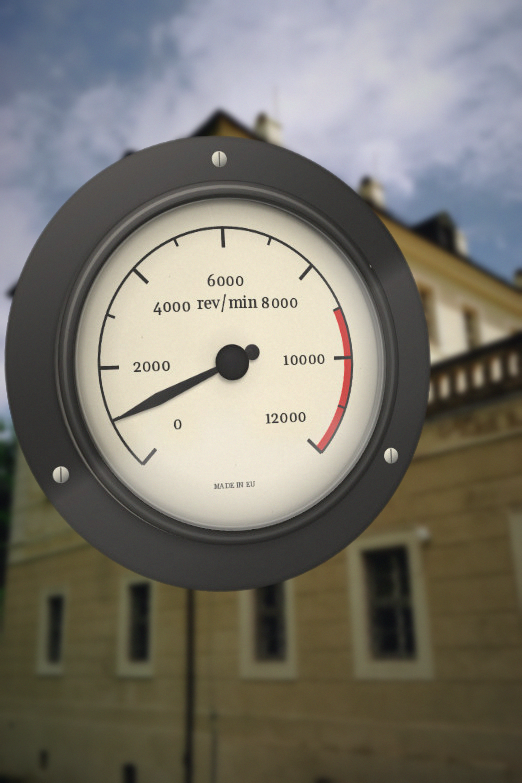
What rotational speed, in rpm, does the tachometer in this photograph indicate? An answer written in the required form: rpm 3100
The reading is rpm 1000
